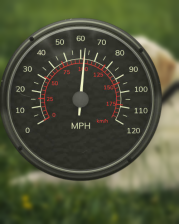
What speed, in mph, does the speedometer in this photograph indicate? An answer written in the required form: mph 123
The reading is mph 62.5
